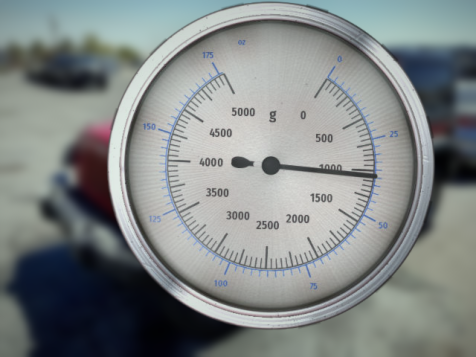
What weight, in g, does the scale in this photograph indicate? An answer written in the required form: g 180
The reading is g 1050
